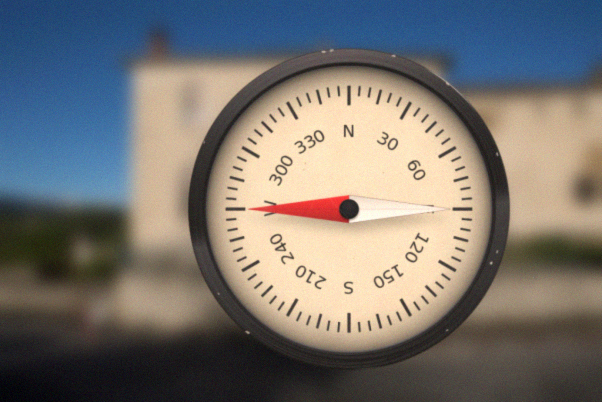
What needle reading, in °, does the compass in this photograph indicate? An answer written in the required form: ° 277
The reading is ° 270
